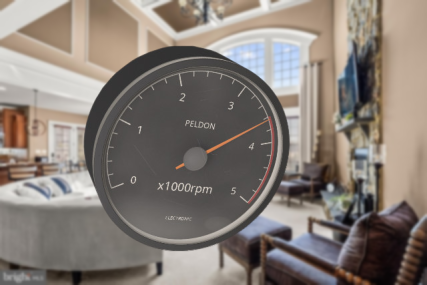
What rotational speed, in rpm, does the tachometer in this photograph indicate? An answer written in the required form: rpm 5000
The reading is rpm 3600
